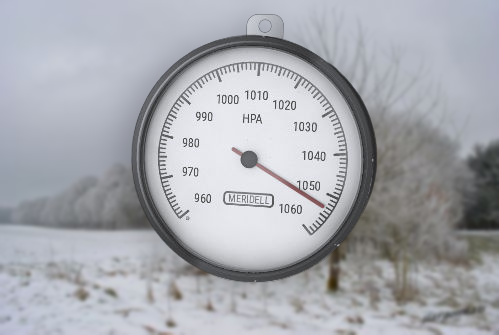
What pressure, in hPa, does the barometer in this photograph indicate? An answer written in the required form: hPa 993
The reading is hPa 1053
